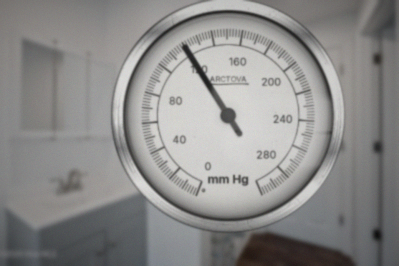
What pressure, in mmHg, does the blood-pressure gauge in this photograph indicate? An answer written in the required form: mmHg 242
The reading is mmHg 120
